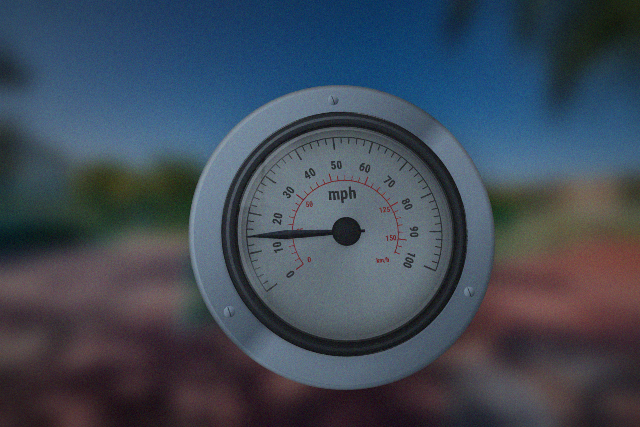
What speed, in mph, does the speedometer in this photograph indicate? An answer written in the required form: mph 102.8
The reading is mph 14
